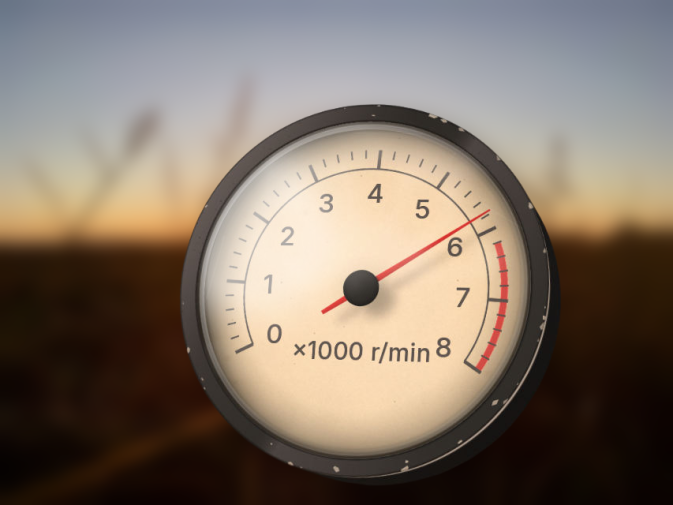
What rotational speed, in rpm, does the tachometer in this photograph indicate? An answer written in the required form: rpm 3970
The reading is rpm 5800
